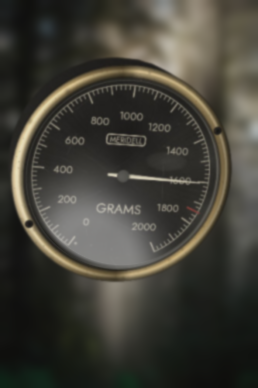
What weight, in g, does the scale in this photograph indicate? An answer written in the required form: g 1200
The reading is g 1600
